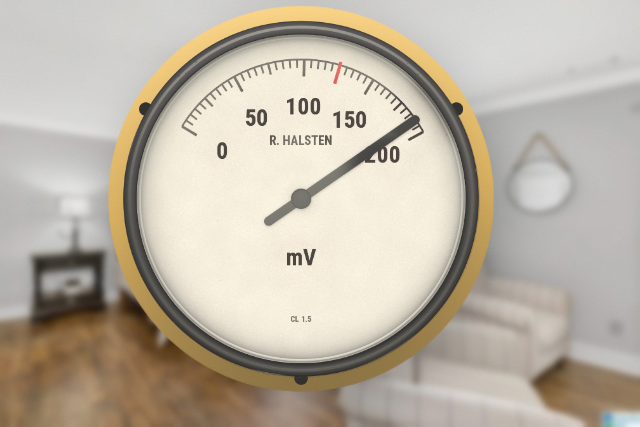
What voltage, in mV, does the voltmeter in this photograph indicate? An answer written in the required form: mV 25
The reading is mV 190
